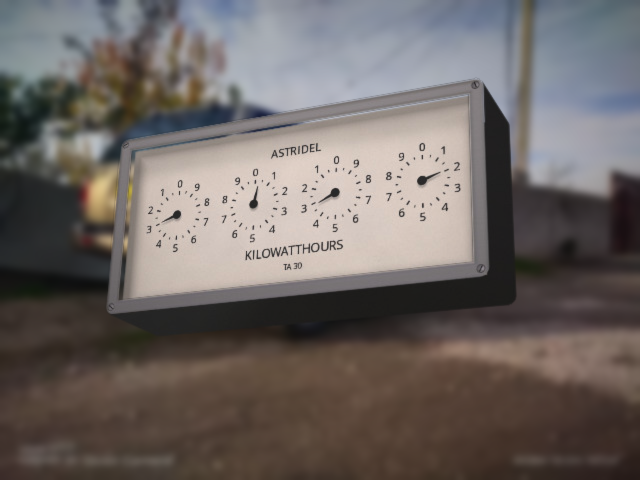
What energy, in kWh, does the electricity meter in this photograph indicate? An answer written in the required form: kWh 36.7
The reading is kWh 3032
